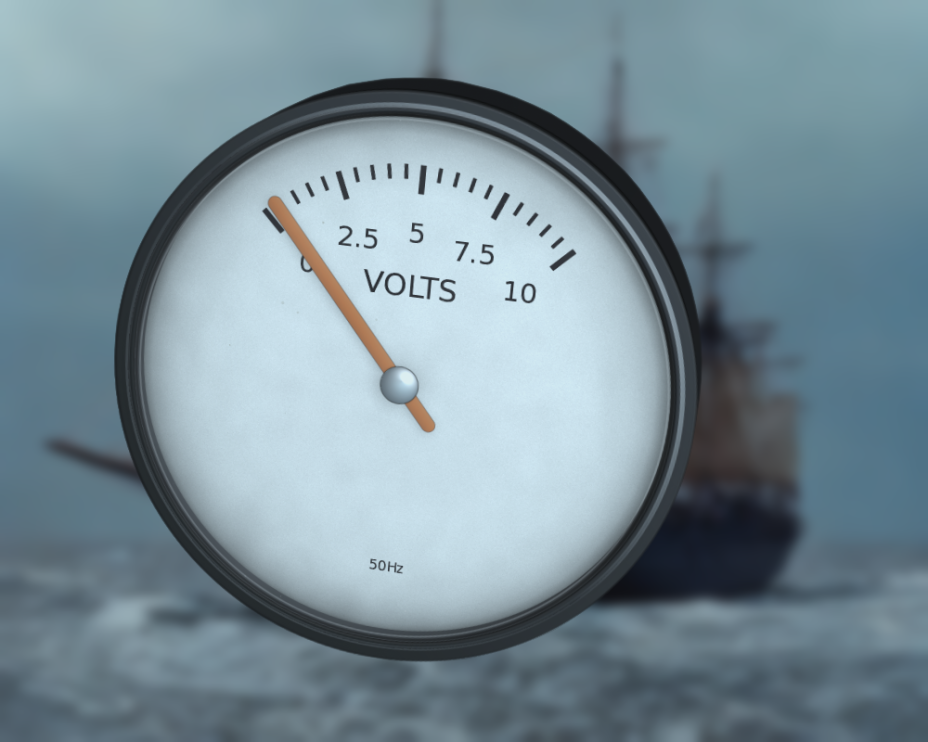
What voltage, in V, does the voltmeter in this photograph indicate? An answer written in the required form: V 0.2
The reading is V 0.5
